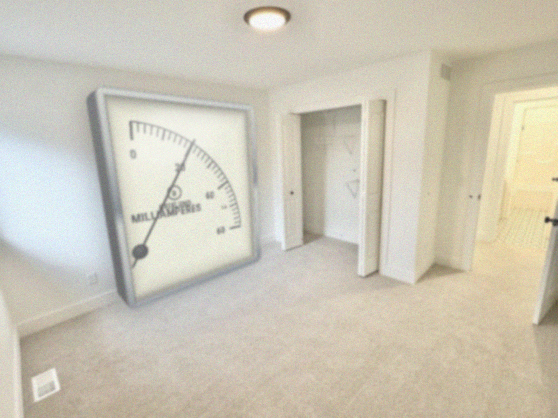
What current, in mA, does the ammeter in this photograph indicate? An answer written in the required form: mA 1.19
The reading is mA 20
